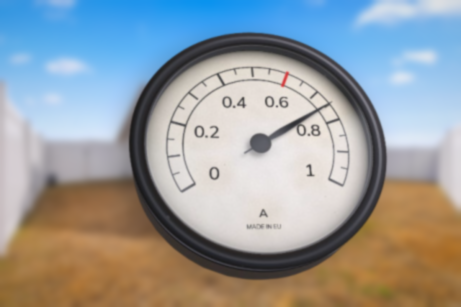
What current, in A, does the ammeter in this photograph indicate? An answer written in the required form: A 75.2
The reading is A 0.75
